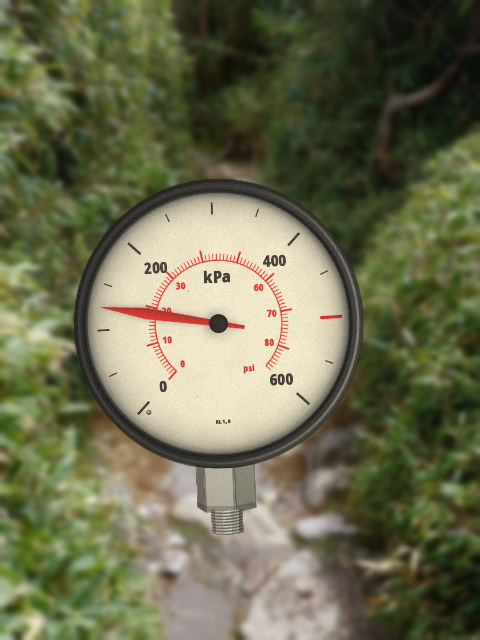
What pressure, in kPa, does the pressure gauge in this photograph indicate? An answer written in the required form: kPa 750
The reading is kPa 125
